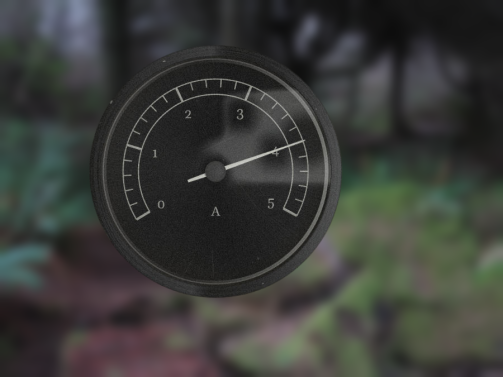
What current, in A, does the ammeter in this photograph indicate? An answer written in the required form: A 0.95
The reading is A 4
